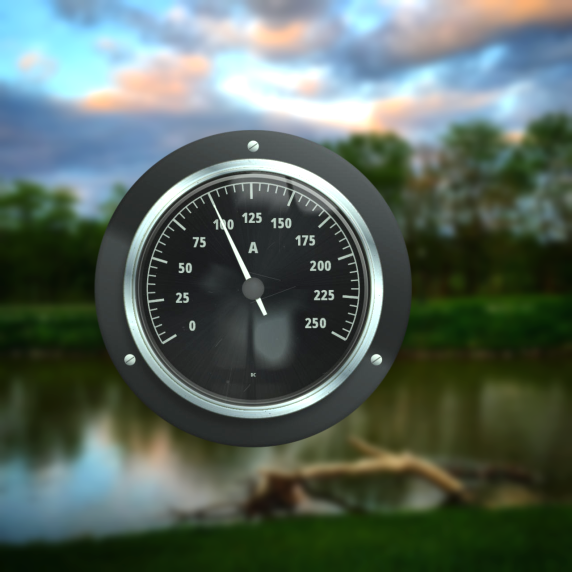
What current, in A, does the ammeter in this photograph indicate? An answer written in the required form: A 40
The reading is A 100
